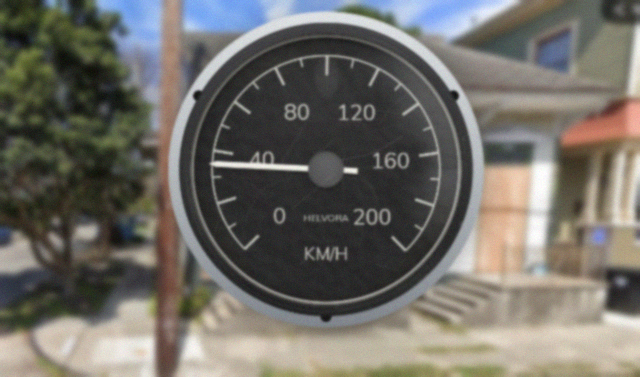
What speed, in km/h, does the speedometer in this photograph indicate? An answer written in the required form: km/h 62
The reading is km/h 35
